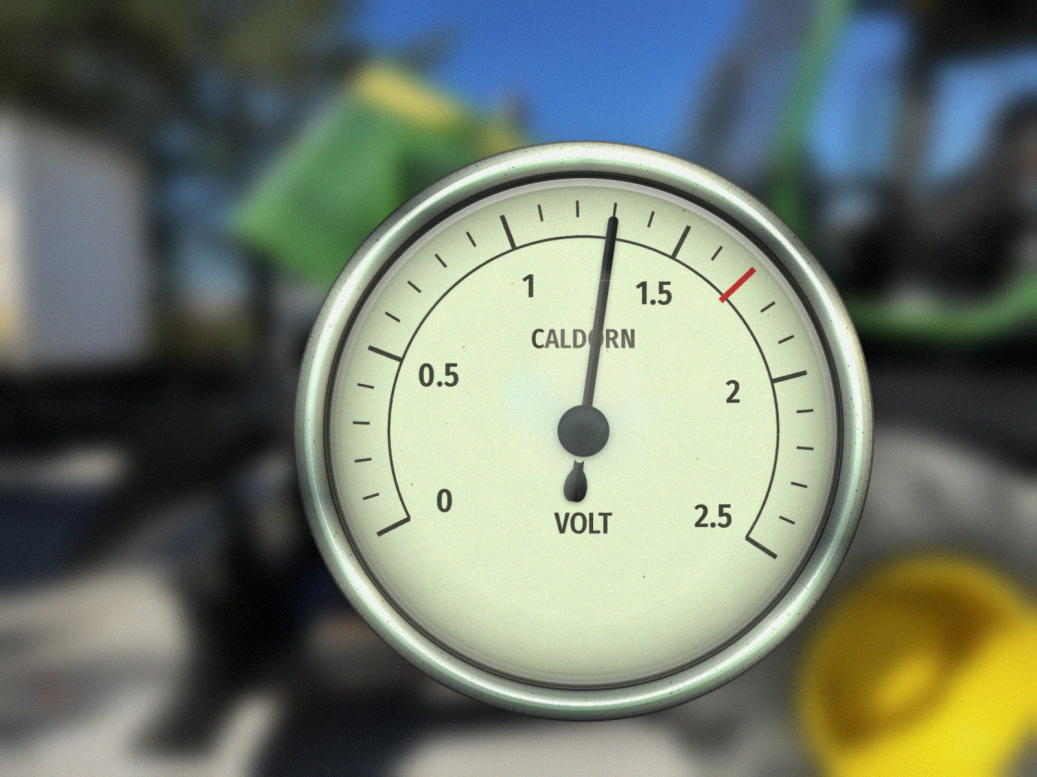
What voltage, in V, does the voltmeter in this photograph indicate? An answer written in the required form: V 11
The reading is V 1.3
